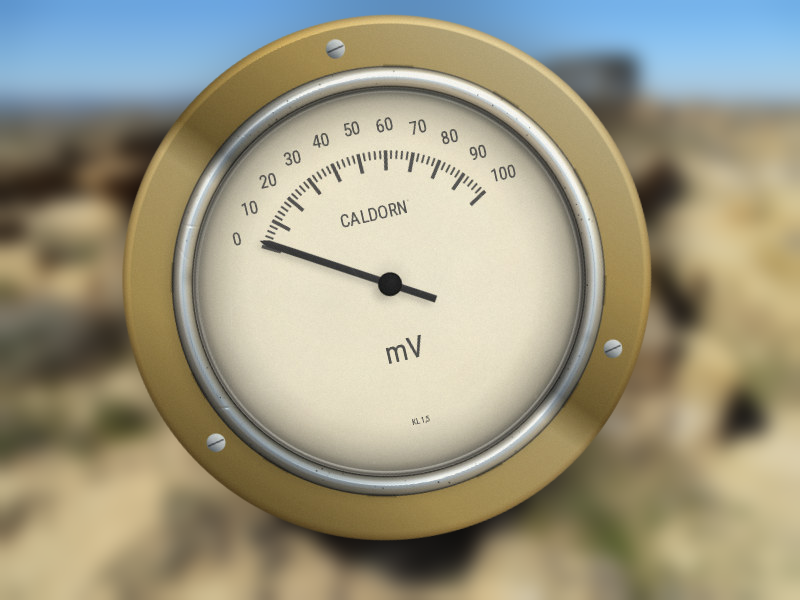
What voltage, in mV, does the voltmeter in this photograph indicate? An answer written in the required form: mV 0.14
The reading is mV 2
